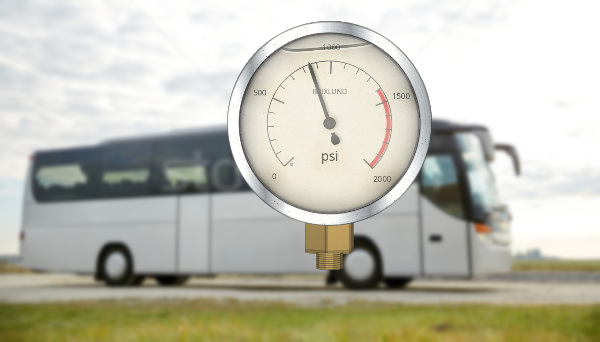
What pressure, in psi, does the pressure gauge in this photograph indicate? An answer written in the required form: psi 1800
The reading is psi 850
